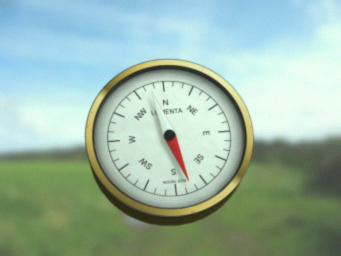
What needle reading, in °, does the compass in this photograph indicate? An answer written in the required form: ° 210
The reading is ° 165
